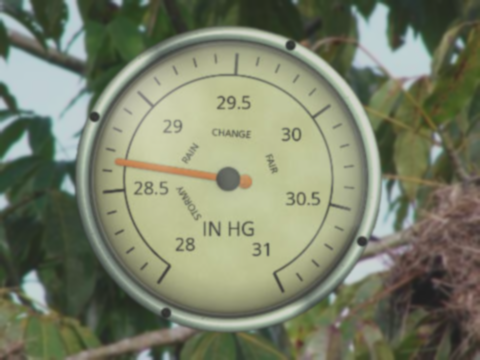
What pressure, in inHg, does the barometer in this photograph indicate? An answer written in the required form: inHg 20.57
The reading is inHg 28.65
